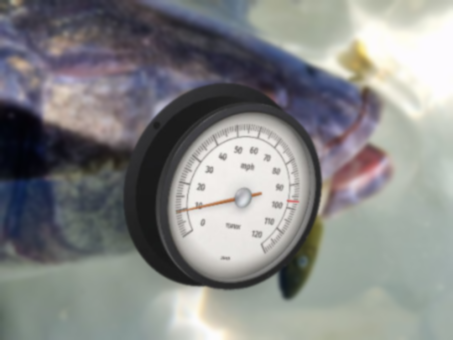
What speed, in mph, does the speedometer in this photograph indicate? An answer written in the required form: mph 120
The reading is mph 10
